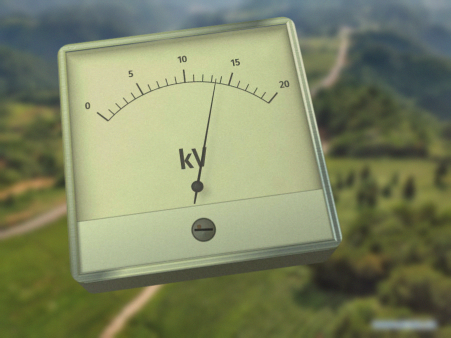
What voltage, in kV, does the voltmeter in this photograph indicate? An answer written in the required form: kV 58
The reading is kV 13.5
